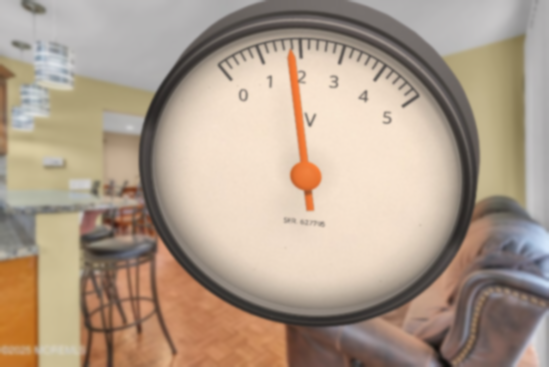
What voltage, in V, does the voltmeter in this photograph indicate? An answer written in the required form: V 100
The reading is V 1.8
